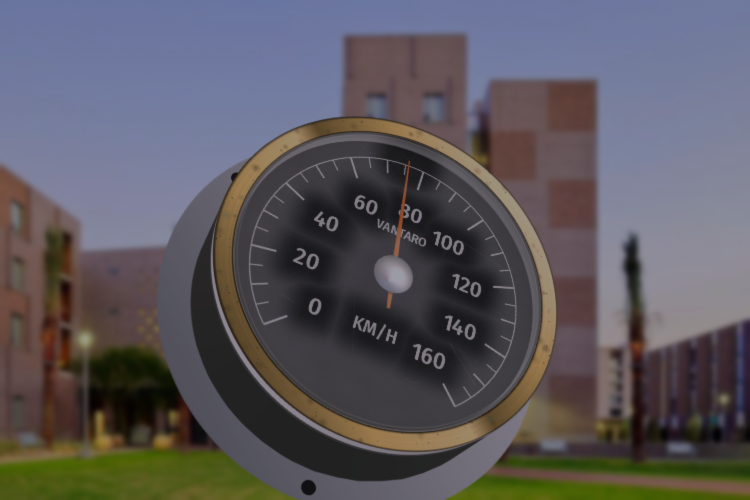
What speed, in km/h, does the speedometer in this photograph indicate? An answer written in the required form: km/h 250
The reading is km/h 75
